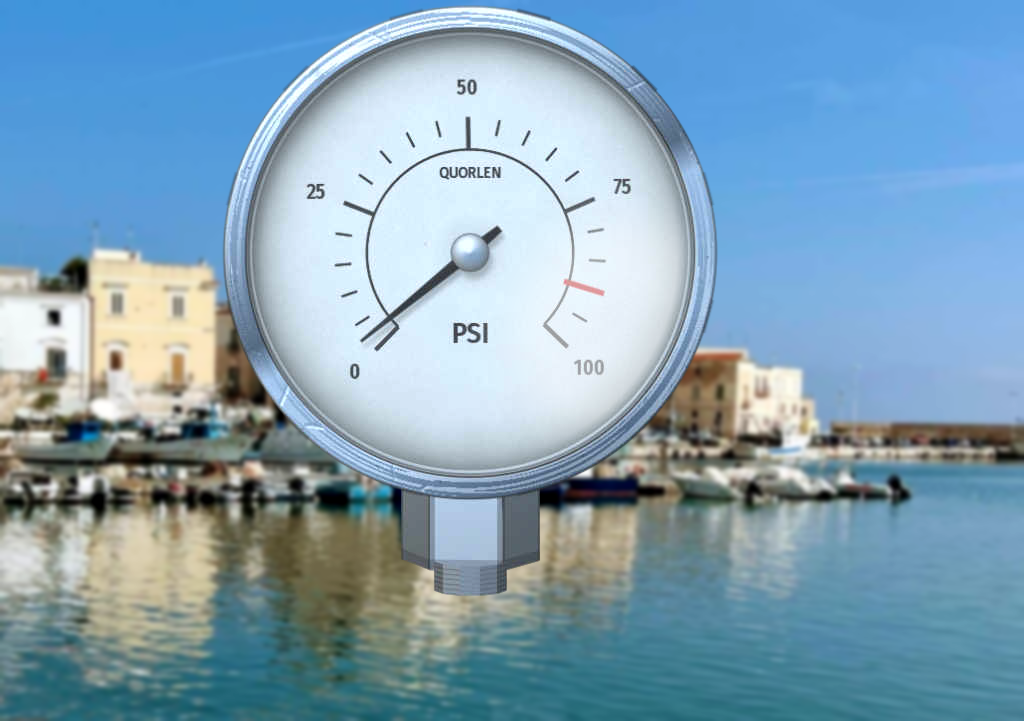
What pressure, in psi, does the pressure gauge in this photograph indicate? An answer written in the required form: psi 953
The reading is psi 2.5
